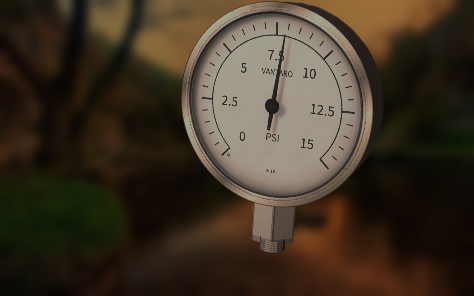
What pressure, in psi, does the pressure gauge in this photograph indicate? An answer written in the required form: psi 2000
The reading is psi 8
